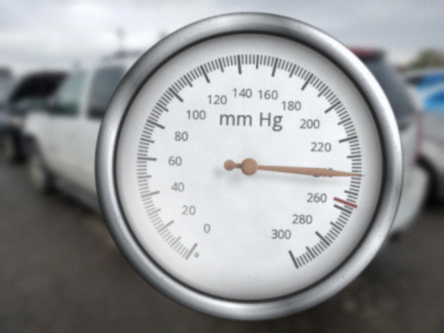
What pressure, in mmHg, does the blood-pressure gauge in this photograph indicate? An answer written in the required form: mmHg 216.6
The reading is mmHg 240
